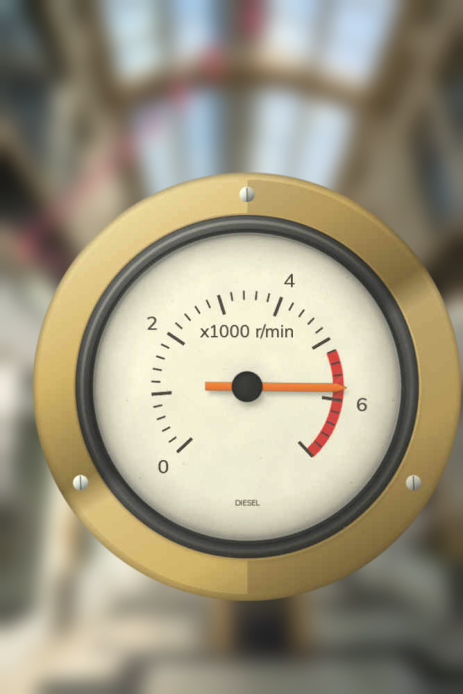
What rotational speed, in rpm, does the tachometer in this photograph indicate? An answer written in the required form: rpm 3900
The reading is rpm 5800
